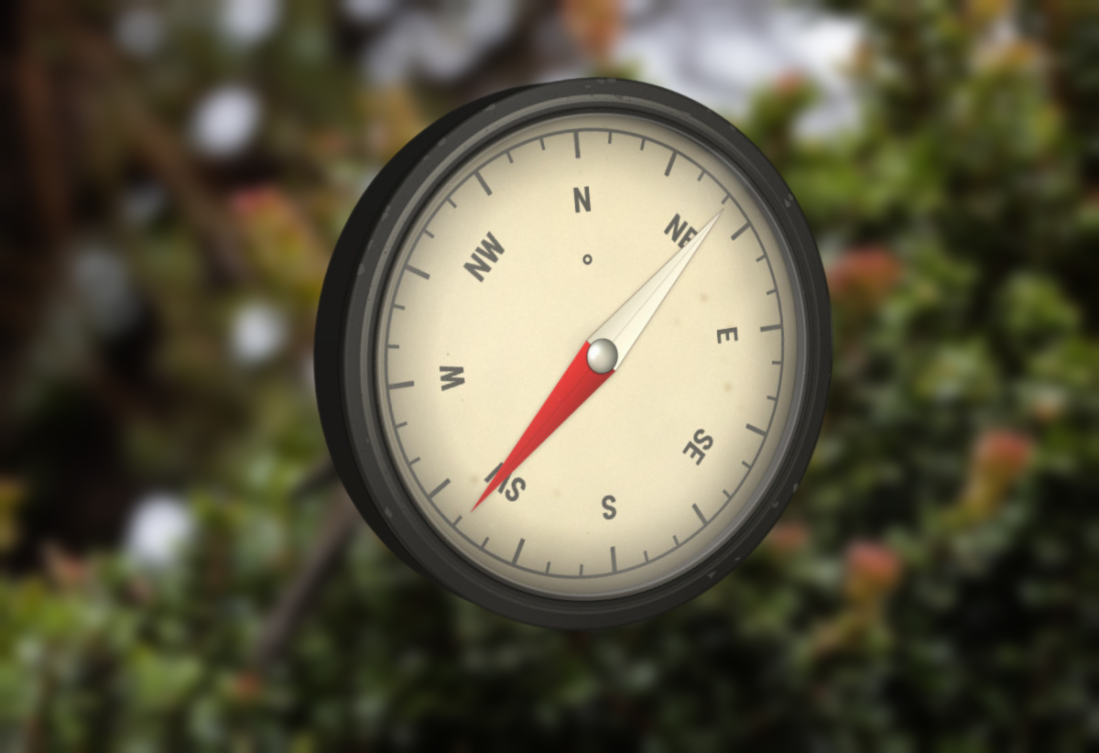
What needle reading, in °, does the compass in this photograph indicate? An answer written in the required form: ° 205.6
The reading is ° 230
